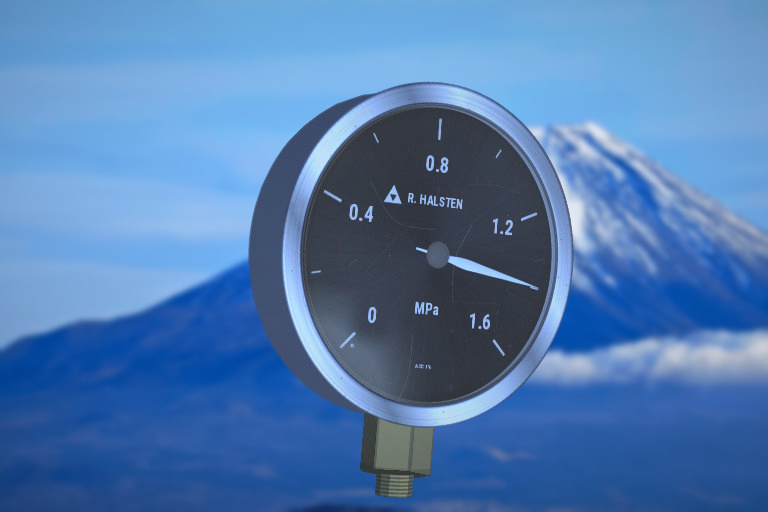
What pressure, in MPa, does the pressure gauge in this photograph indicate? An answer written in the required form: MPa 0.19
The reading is MPa 1.4
